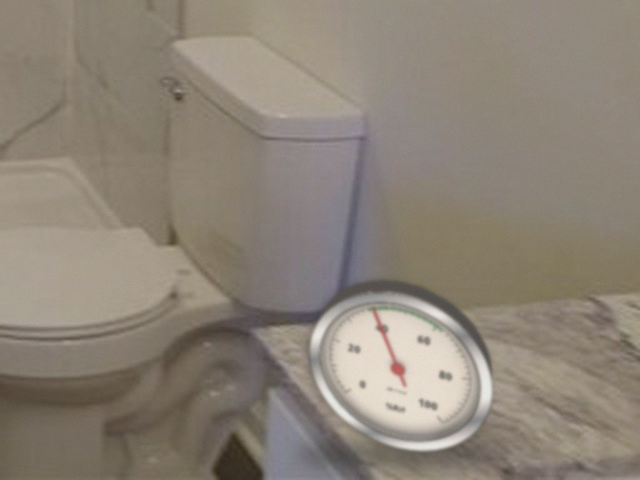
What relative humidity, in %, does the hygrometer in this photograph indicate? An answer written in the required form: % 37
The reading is % 40
